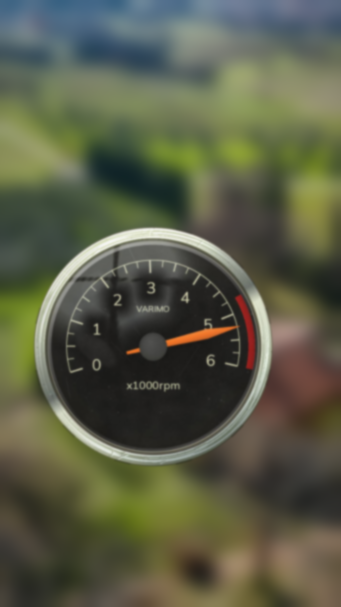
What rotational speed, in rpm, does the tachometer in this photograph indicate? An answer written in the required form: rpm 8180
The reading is rpm 5250
